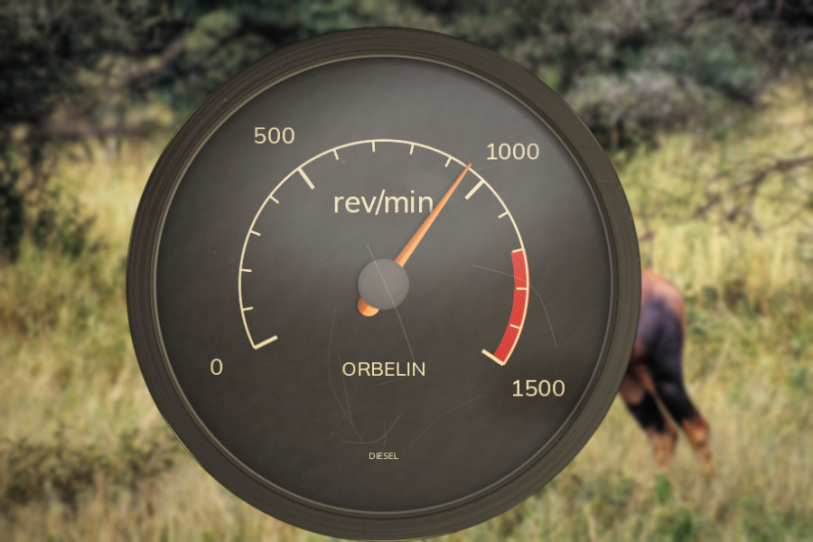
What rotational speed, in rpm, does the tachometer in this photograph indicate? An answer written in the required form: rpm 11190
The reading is rpm 950
